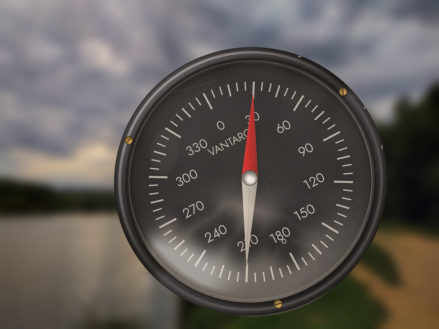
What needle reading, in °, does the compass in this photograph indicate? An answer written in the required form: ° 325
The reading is ° 30
